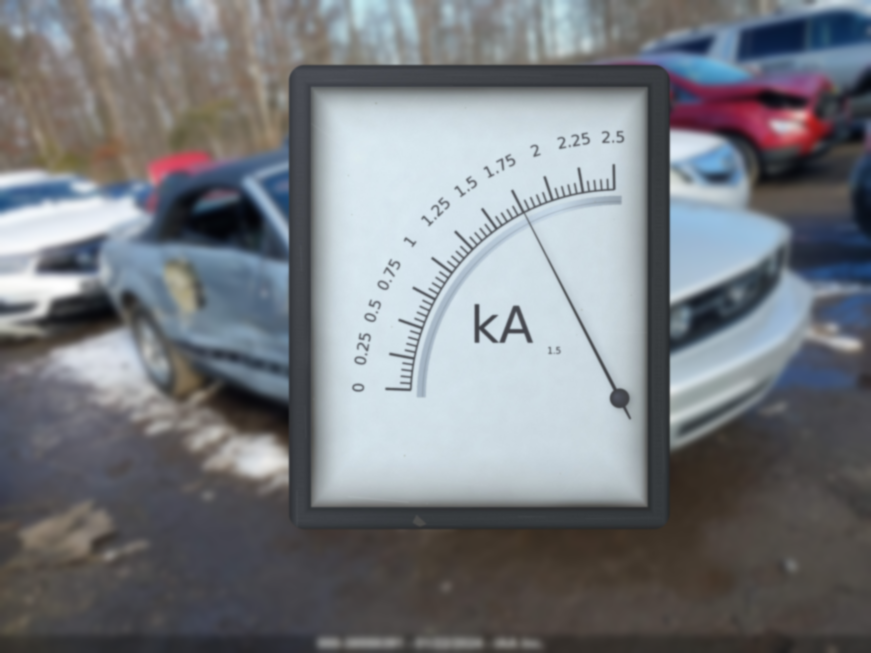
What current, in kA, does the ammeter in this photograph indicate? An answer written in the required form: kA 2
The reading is kA 1.75
